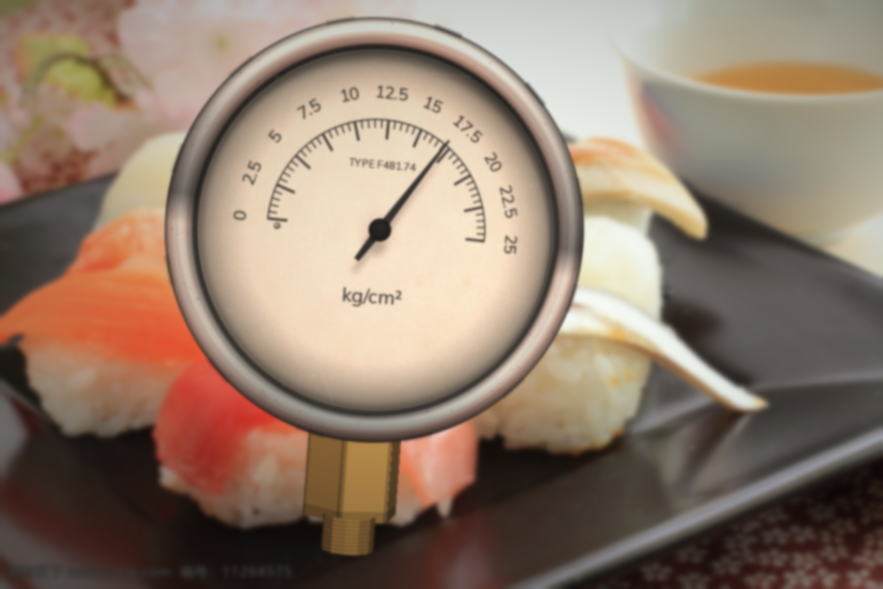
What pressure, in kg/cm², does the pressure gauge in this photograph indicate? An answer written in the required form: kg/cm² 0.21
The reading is kg/cm² 17
